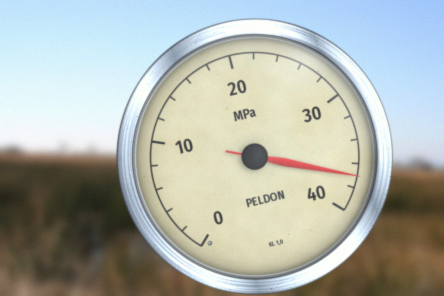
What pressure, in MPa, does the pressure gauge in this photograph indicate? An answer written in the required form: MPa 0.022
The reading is MPa 37
